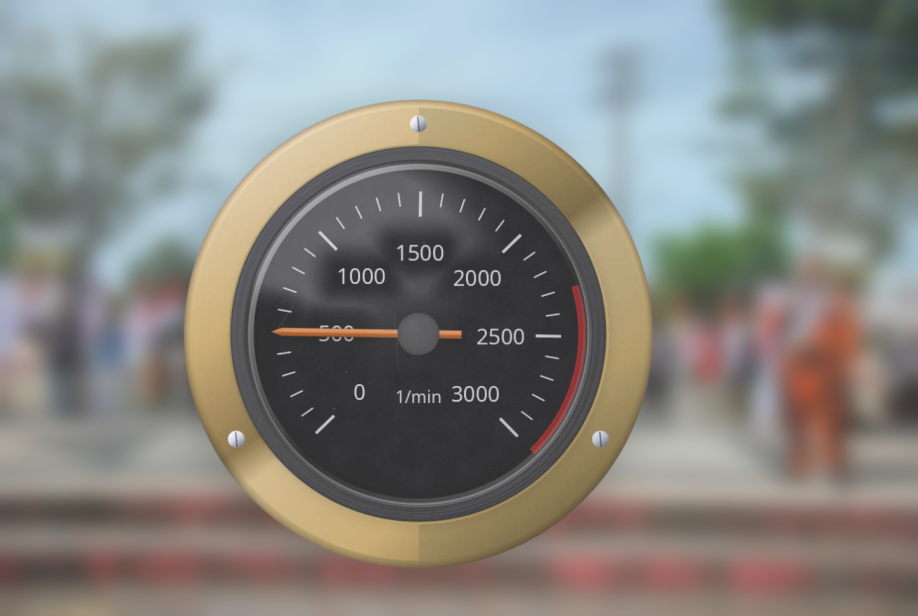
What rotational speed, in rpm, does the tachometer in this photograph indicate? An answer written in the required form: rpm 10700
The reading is rpm 500
